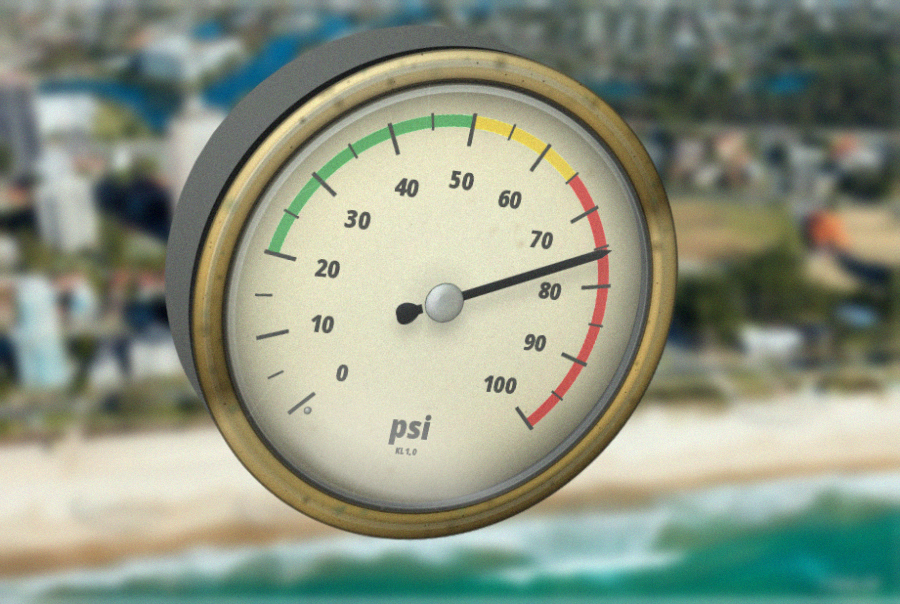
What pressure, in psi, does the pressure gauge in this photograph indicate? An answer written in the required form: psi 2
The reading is psi 75
